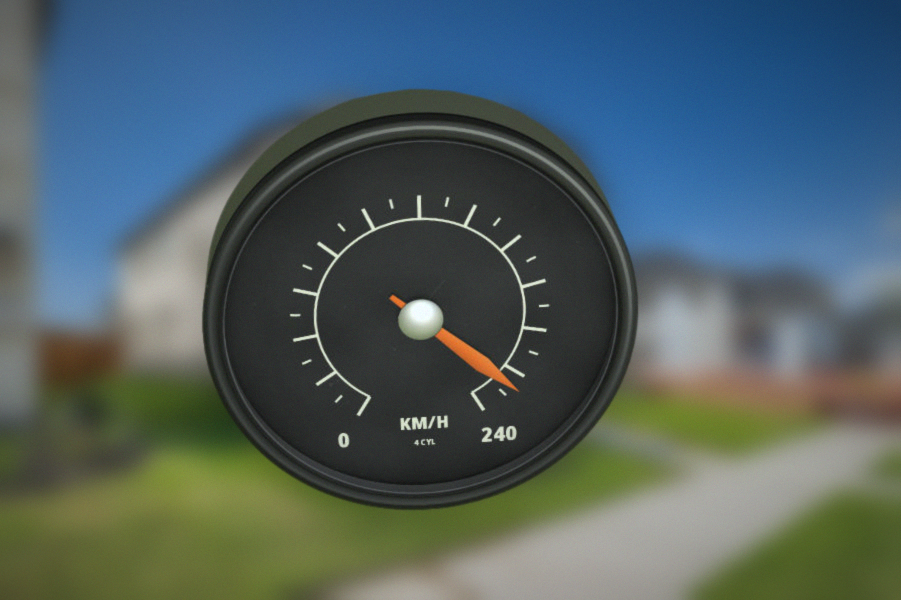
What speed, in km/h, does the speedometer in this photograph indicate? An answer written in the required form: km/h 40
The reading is km/h 225
